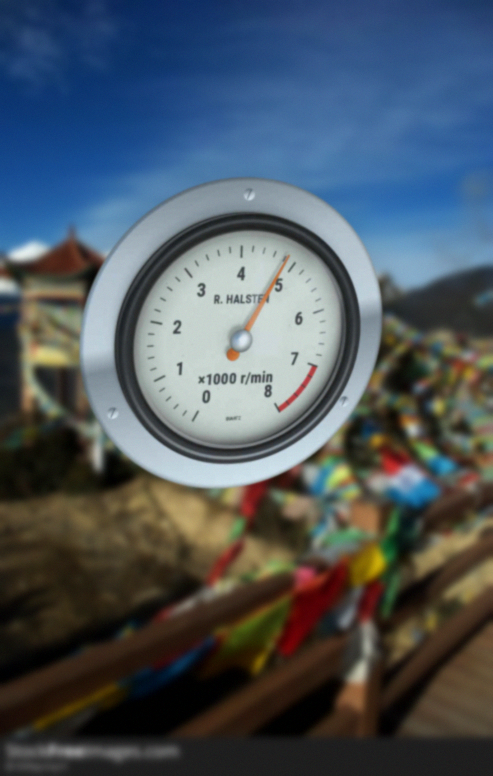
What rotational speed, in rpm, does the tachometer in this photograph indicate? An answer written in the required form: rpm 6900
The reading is rpm 4800
